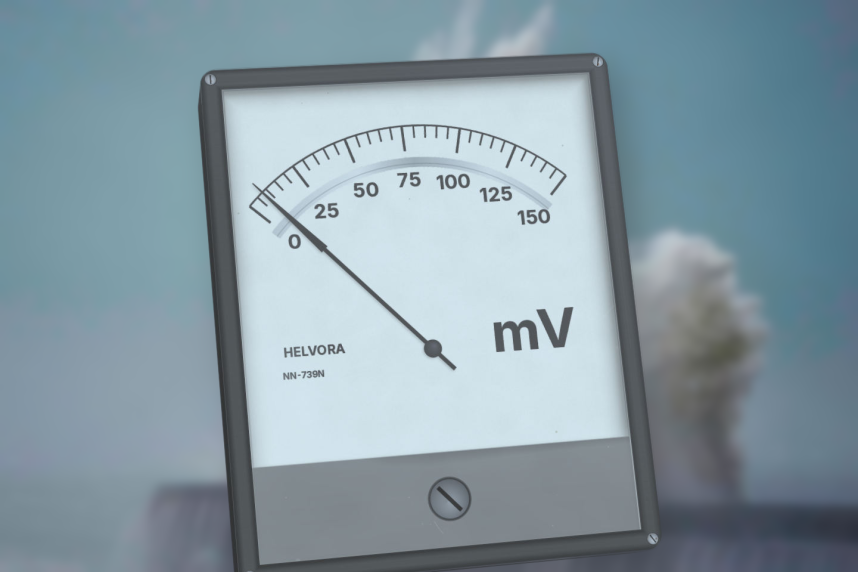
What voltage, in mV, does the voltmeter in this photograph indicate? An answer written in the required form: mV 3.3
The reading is mV 7.5
